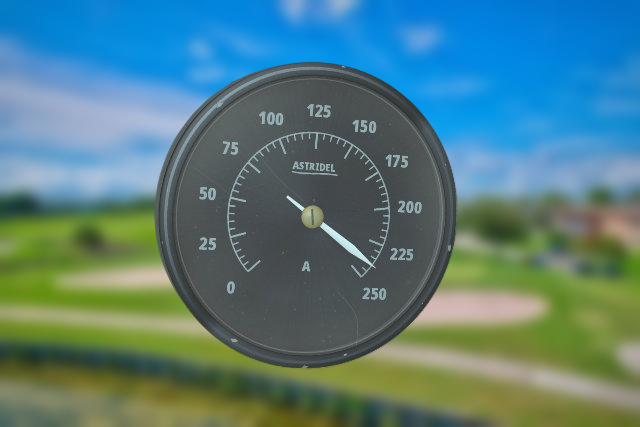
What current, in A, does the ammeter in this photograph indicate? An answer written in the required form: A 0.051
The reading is A 240
